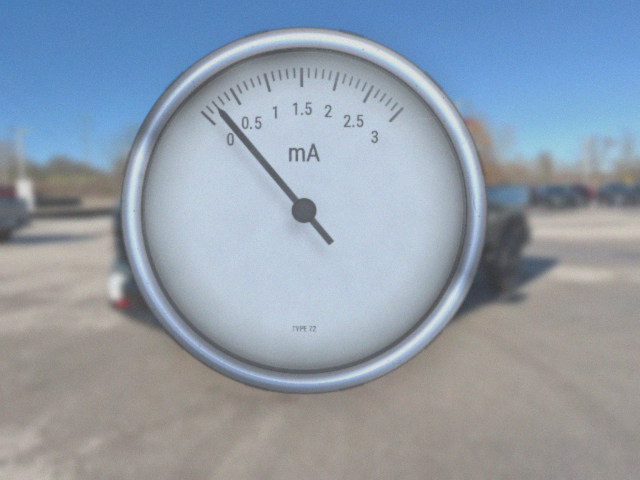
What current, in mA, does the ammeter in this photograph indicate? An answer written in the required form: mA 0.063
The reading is mA 0.2
